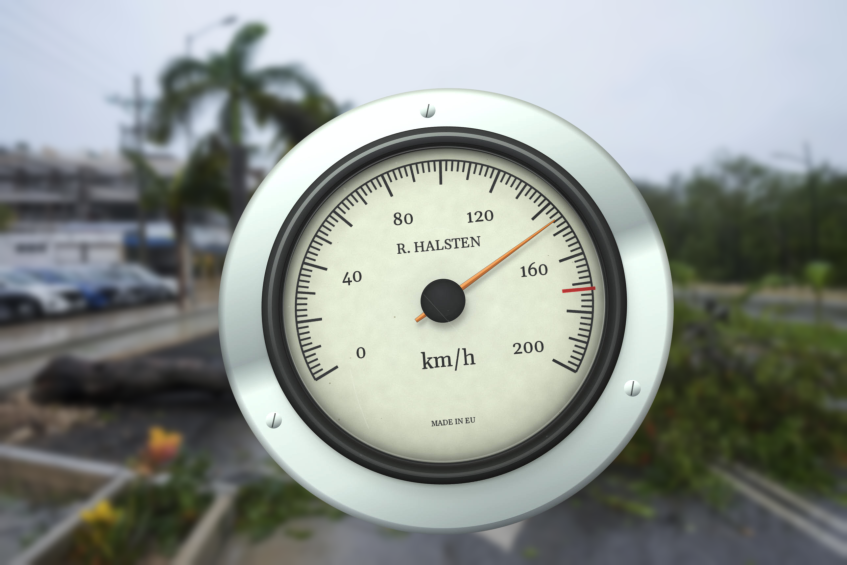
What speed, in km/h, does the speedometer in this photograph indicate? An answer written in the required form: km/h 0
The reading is km/h 146
